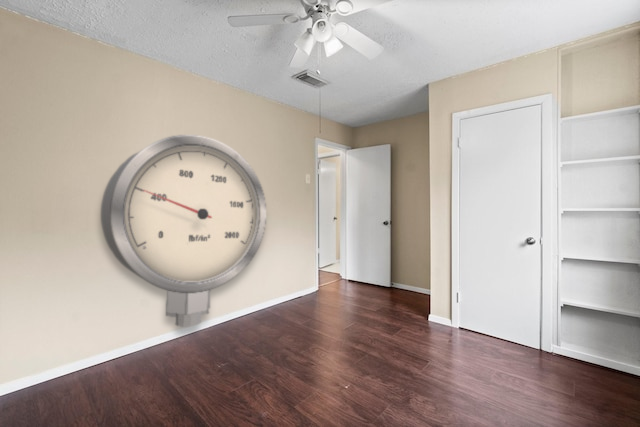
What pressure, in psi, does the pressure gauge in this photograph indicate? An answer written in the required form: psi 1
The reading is psi 400
